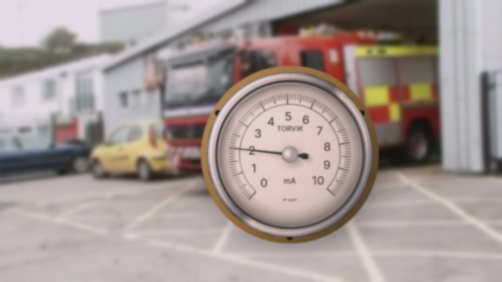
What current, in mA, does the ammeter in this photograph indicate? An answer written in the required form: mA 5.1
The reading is mA 2
